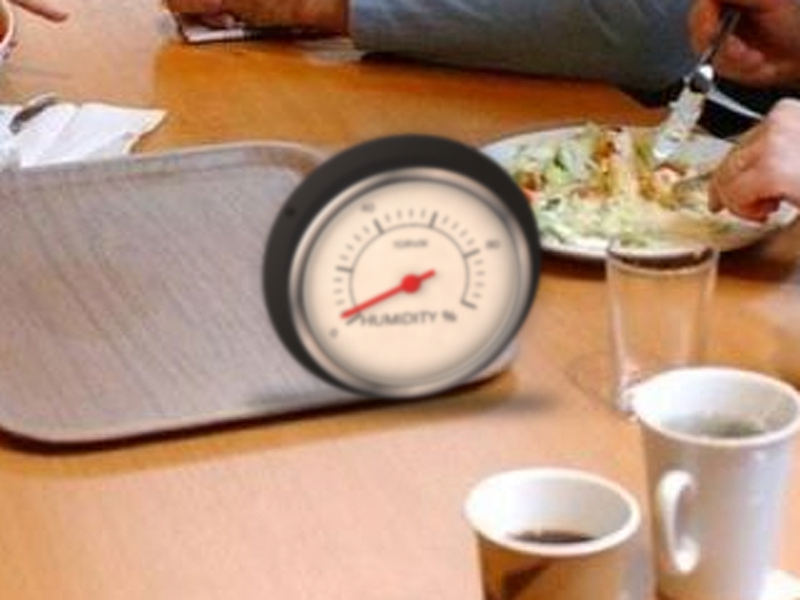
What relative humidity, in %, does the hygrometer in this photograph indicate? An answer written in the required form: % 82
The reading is % 4
